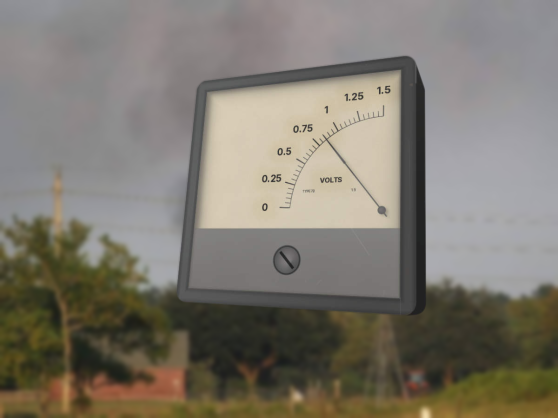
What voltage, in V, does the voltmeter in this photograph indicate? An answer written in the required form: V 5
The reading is V 0.85
